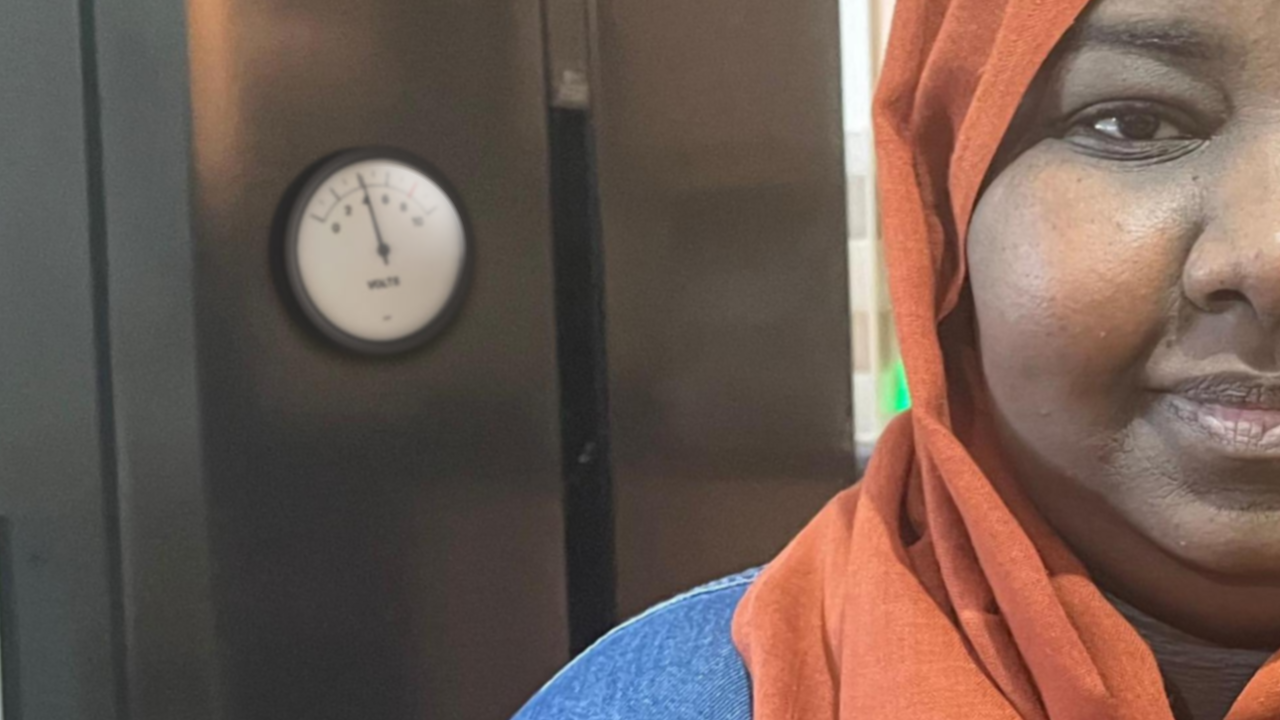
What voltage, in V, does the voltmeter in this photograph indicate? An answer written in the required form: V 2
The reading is V 4
